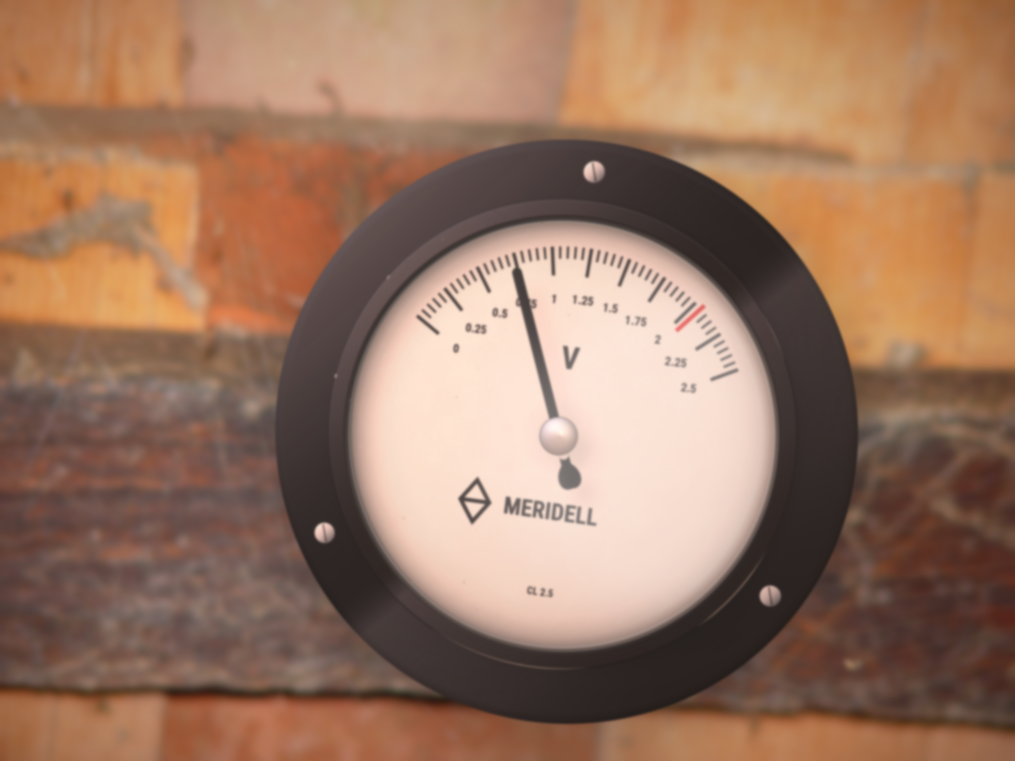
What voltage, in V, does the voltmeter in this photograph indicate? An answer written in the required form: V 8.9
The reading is V 0.75
